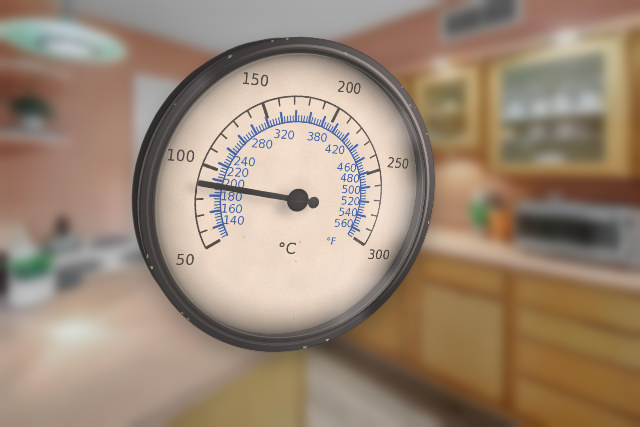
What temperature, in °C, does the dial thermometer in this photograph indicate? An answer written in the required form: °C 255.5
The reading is °C 90
